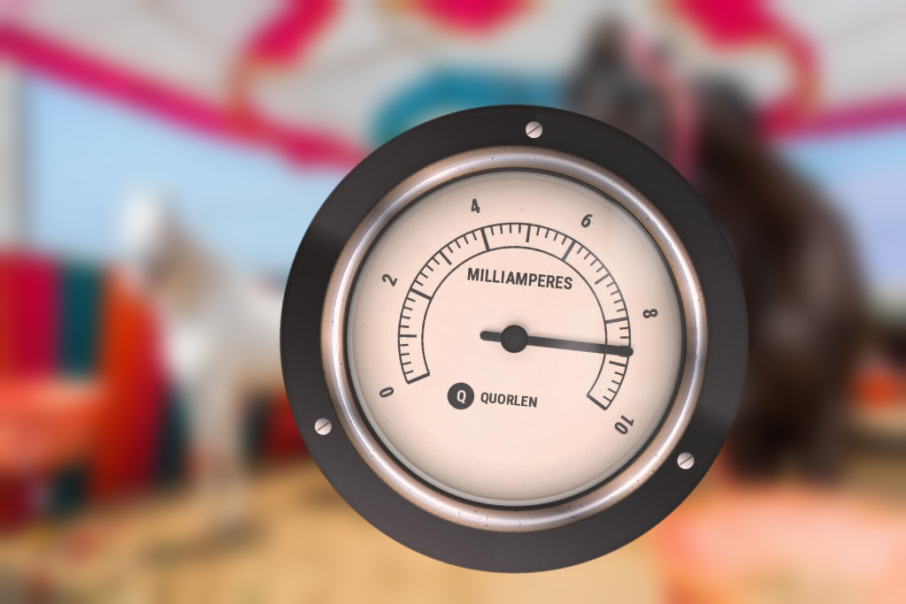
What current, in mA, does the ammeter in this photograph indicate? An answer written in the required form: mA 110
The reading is mA 8.7
